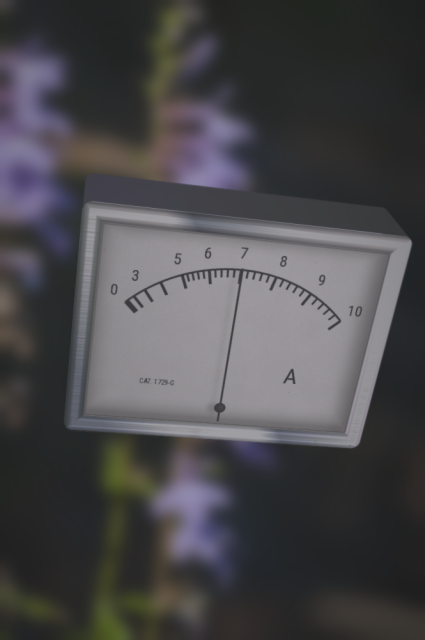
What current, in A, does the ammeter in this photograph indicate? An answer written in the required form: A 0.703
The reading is A 7
